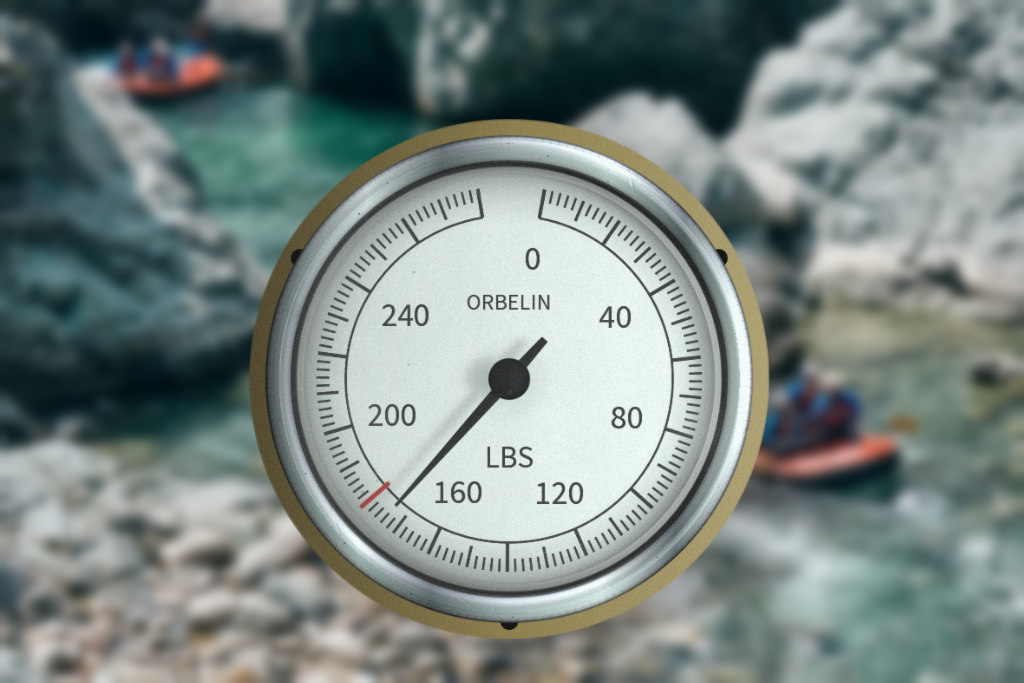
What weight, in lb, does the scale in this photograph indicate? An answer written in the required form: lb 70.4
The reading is lb 174
